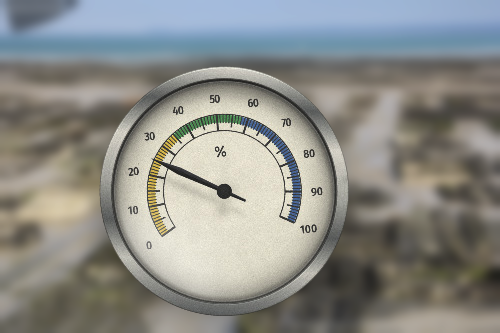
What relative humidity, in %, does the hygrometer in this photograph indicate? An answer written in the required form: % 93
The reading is % 25
